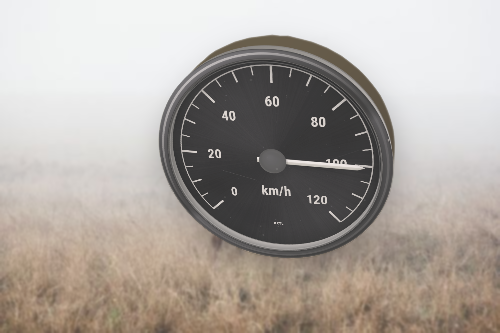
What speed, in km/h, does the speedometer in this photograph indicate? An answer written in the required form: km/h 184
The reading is km/h 100
